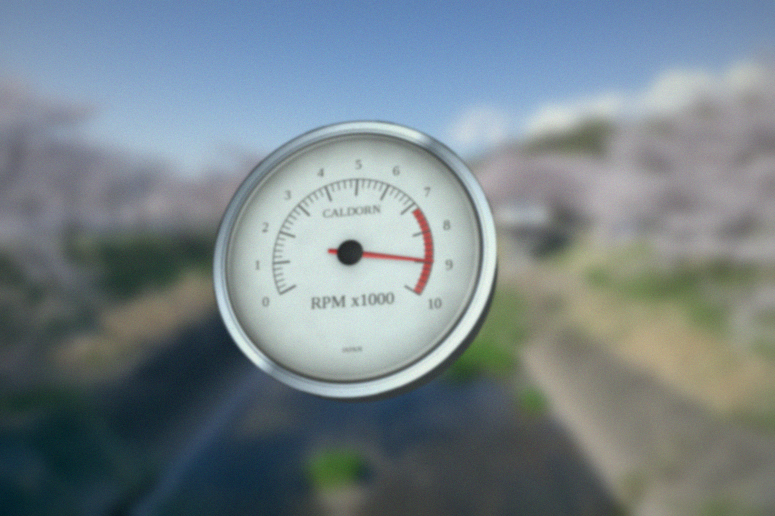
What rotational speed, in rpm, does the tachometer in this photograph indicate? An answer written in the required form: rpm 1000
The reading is rpm 9000
